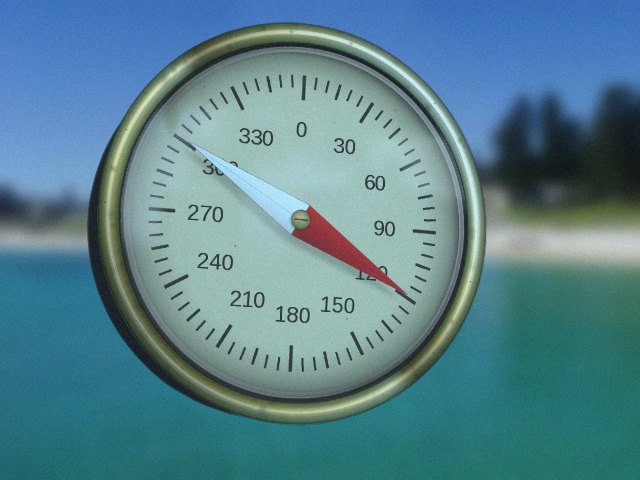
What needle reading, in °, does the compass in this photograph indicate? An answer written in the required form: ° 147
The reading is ° 120
